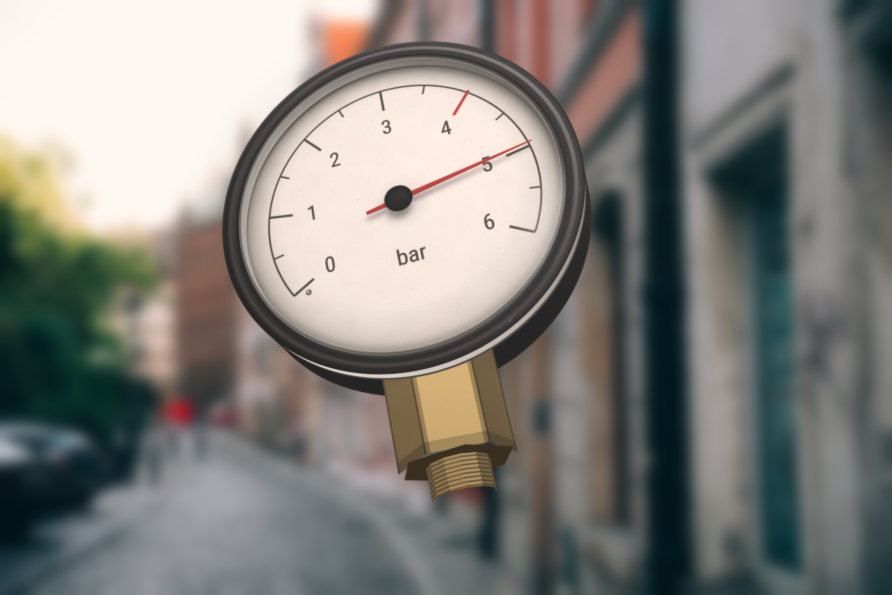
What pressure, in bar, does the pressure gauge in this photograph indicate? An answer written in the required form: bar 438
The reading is bar 5
